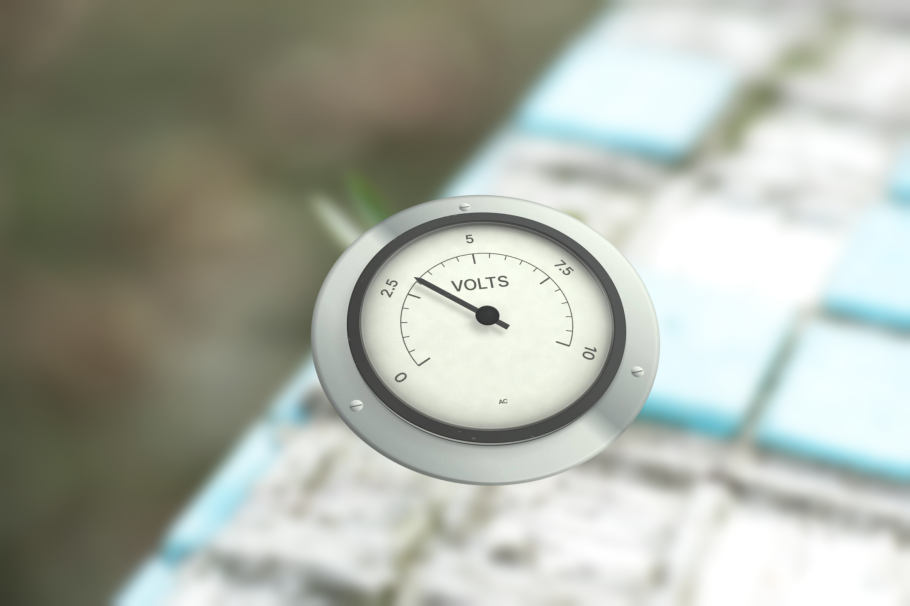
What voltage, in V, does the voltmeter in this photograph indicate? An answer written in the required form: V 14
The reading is V 3
